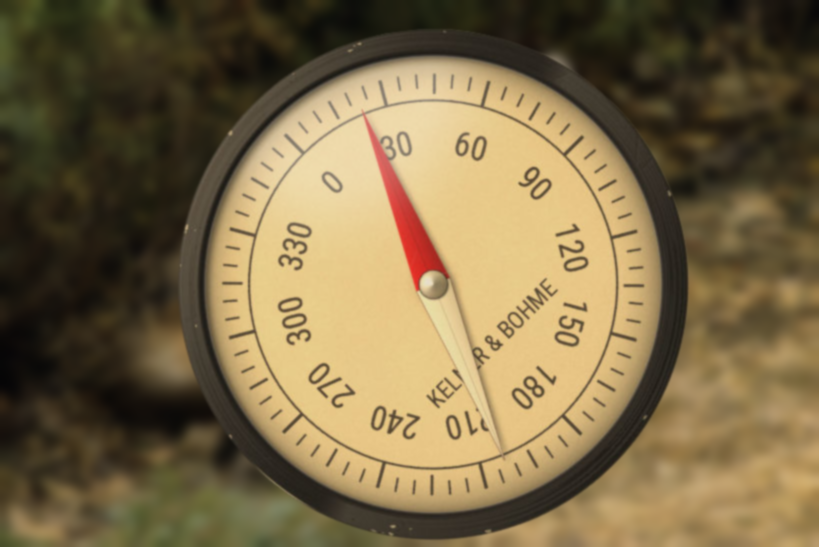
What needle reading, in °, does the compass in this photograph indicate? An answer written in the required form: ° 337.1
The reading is ° 22.5
